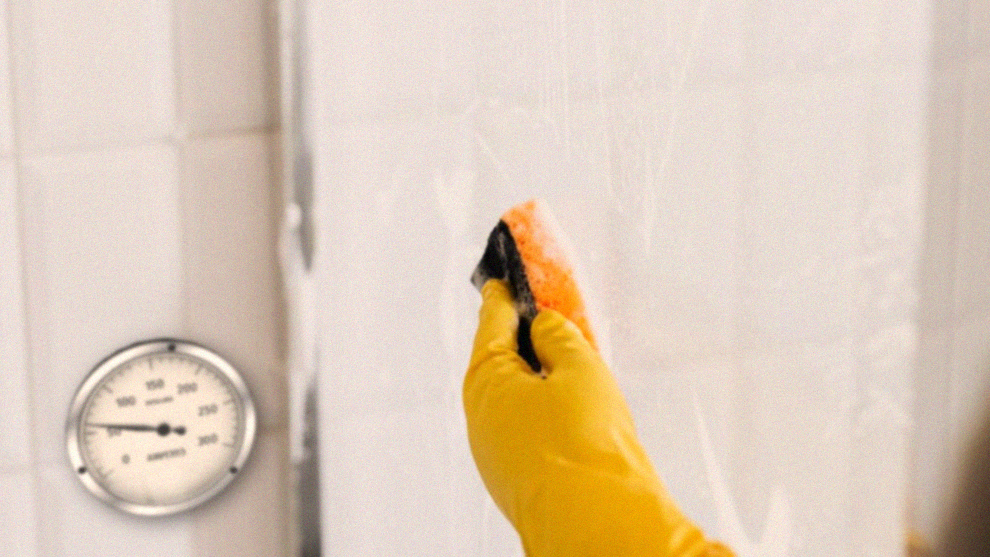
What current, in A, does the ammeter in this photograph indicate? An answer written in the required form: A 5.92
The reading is A 60
